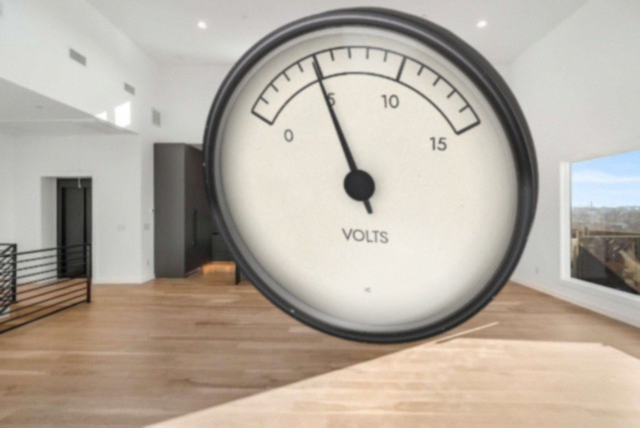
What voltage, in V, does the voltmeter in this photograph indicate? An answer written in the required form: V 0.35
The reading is V 5
